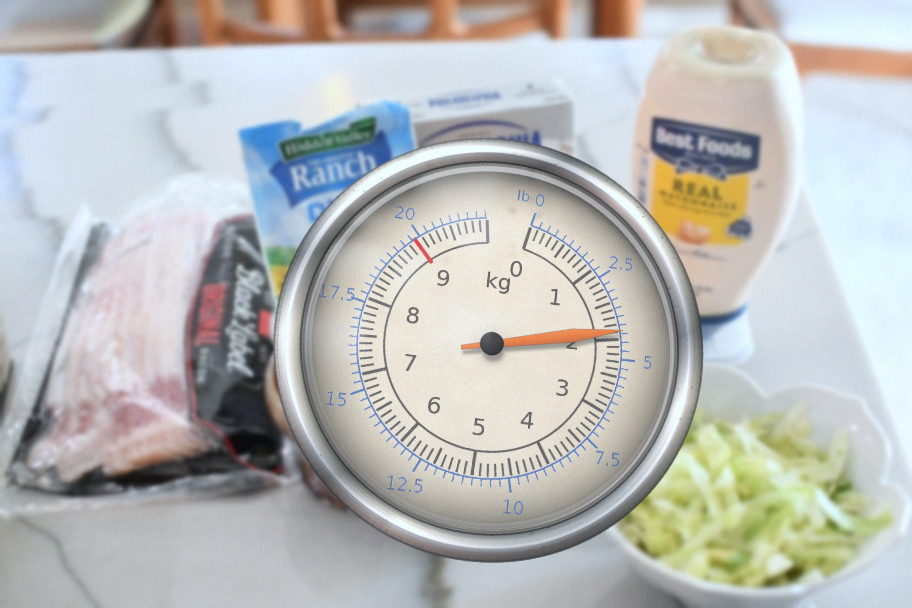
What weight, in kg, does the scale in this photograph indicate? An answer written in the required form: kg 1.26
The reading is kg 1.9
